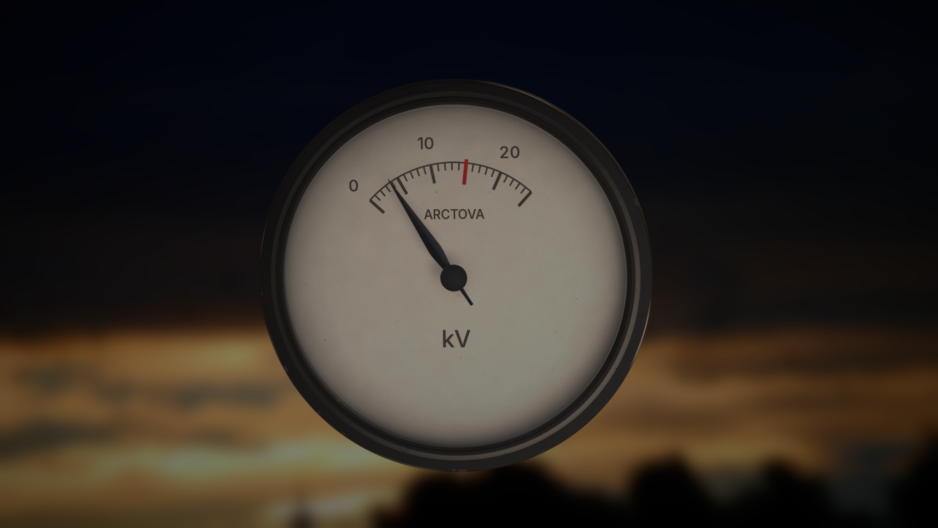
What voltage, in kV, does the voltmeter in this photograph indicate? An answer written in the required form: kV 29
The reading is kV 4
